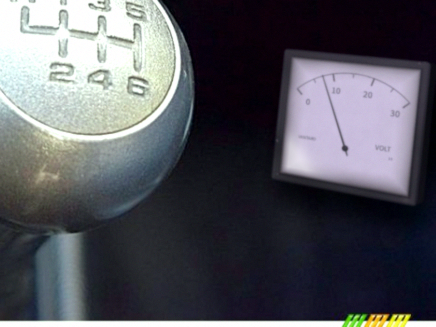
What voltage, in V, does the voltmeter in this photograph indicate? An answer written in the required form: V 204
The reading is V 7.5
